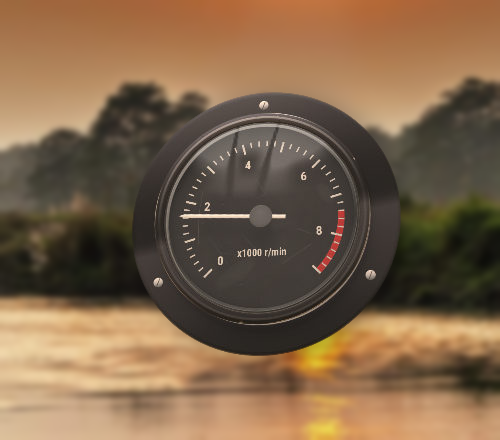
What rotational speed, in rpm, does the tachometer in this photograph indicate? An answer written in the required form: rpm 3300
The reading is rpm 1600
